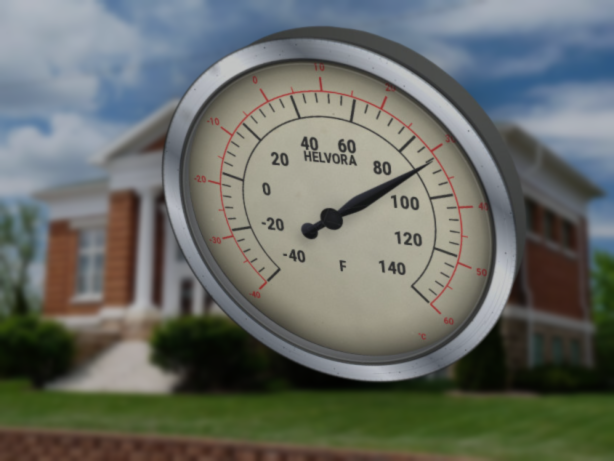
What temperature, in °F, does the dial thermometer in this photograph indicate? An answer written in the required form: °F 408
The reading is °F 88
